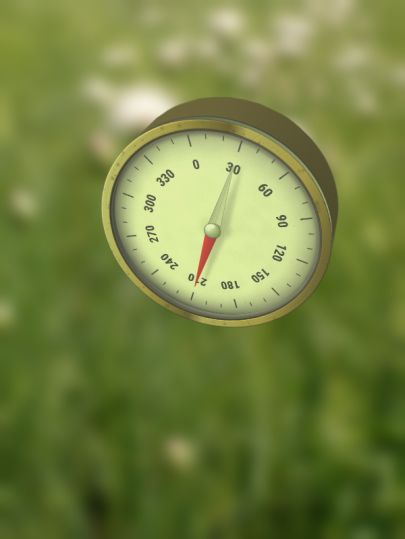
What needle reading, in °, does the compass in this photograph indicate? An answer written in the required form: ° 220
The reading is ° 210
